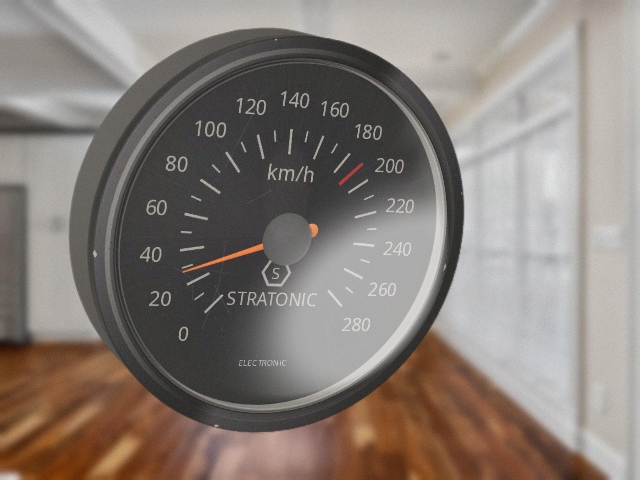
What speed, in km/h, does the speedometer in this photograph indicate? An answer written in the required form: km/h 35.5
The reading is km/h 30
